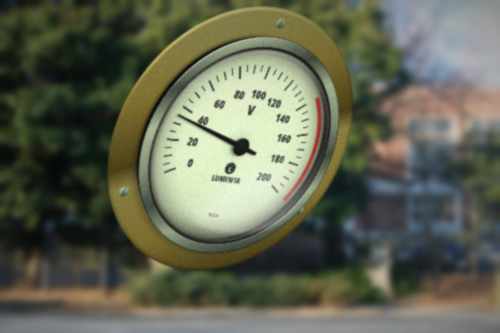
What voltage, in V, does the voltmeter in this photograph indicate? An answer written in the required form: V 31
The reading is V 35
